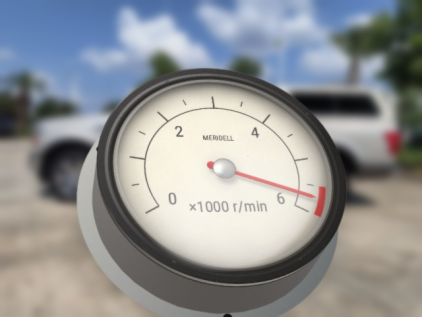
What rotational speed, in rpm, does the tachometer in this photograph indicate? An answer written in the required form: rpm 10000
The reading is rpm 5750
